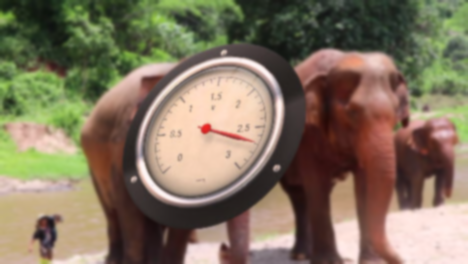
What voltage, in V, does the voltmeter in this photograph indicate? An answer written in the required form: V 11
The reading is V 2.7
